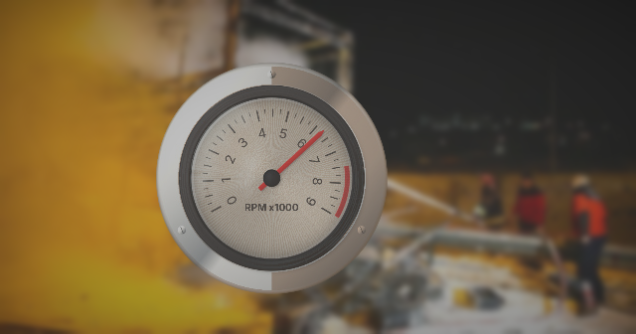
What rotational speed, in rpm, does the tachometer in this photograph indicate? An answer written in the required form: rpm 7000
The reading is rpm 6250
